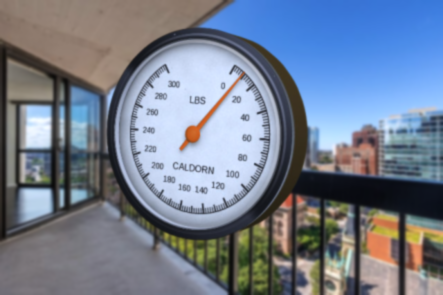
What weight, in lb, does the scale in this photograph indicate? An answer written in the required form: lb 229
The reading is lb 10
